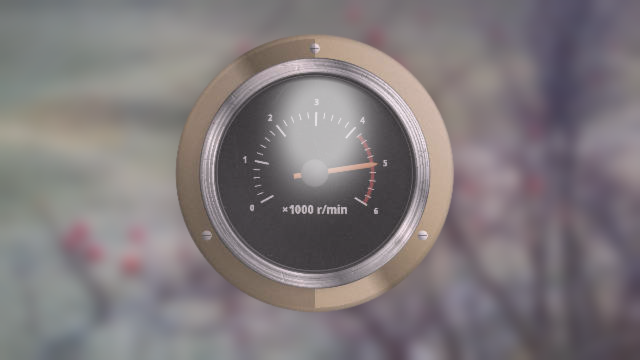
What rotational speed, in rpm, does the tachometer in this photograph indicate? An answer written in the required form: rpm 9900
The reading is rpm 5000
